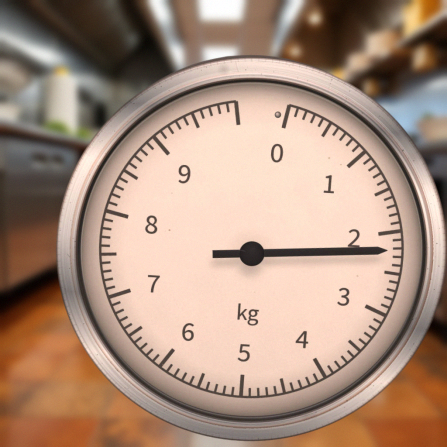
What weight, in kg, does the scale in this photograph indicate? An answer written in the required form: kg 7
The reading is kg 2.2
